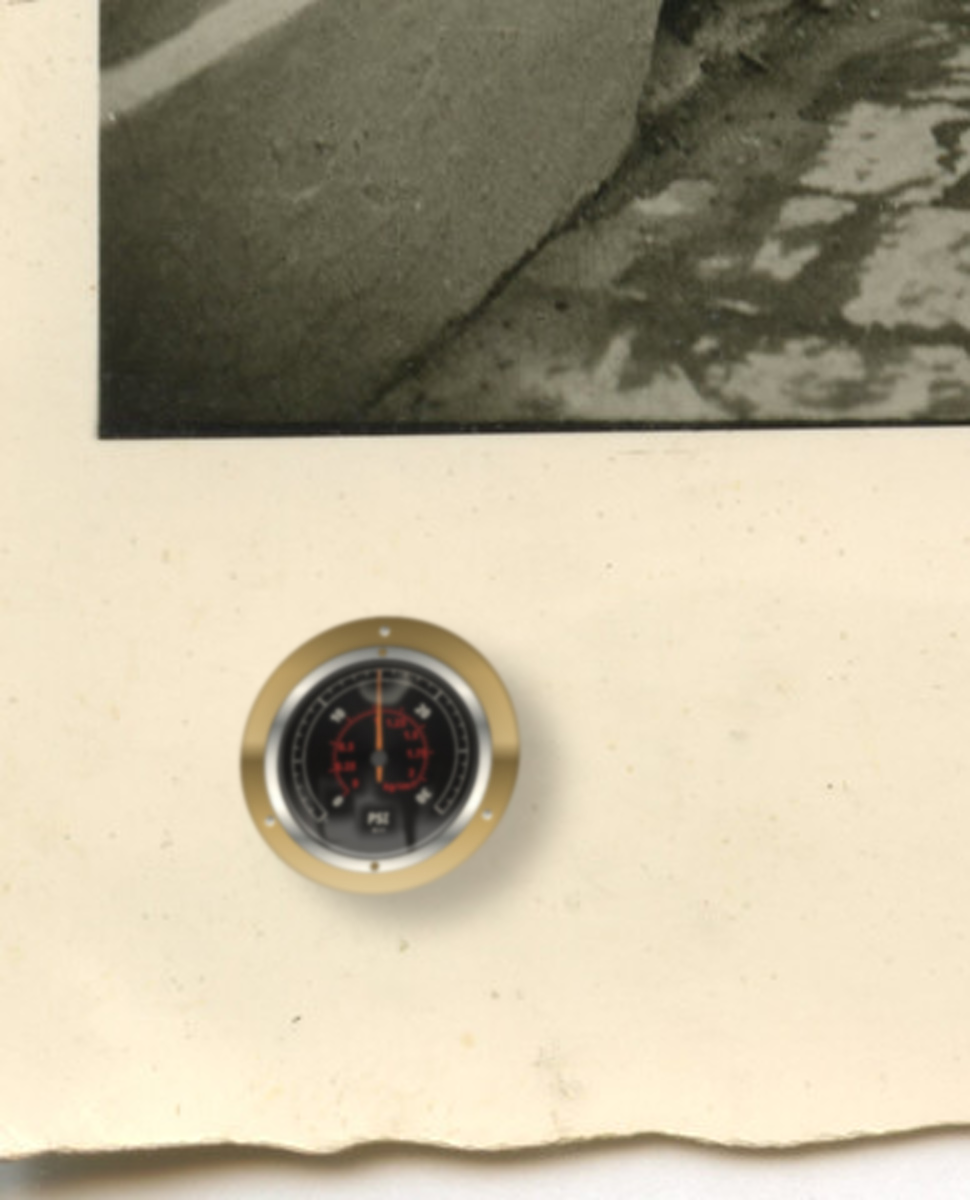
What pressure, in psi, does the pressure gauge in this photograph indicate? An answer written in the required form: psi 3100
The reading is psi 15
